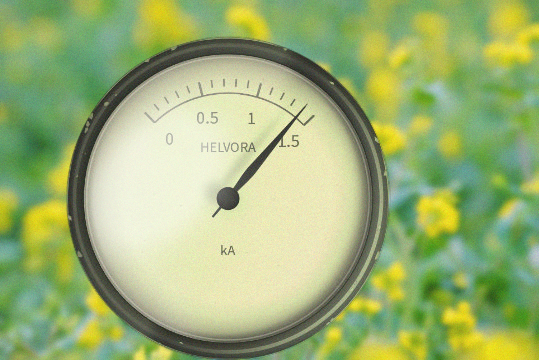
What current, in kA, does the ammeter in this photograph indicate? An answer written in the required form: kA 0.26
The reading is kA 1.4
